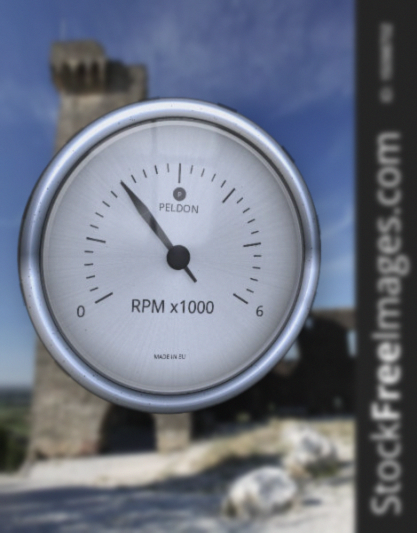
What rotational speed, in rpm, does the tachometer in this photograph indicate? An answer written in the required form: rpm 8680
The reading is rpm 2000
